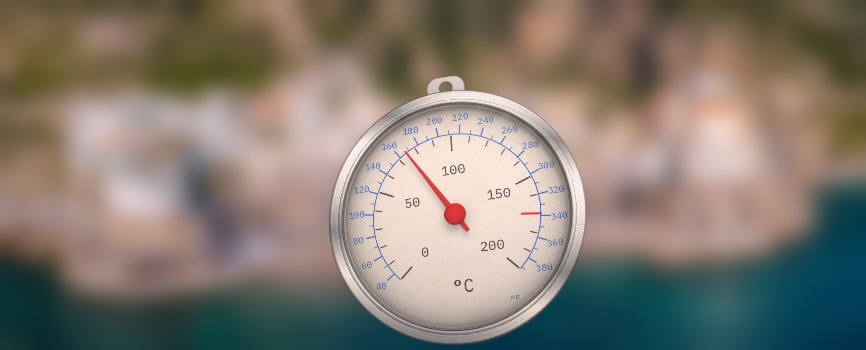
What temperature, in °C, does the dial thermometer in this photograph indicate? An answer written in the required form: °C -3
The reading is °C 75
